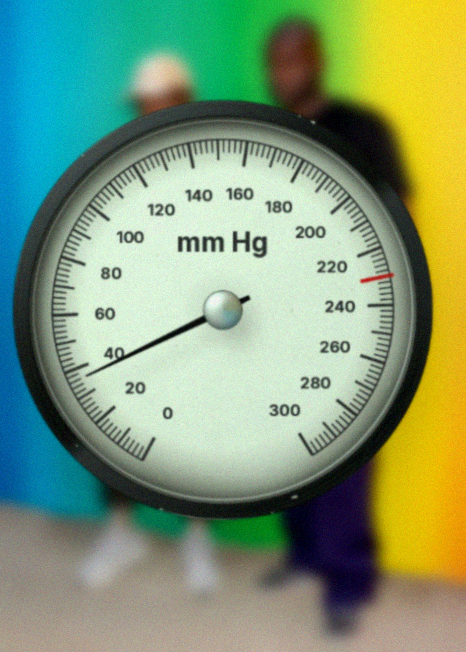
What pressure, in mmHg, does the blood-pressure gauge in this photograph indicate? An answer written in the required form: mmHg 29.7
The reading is mmHg 36
